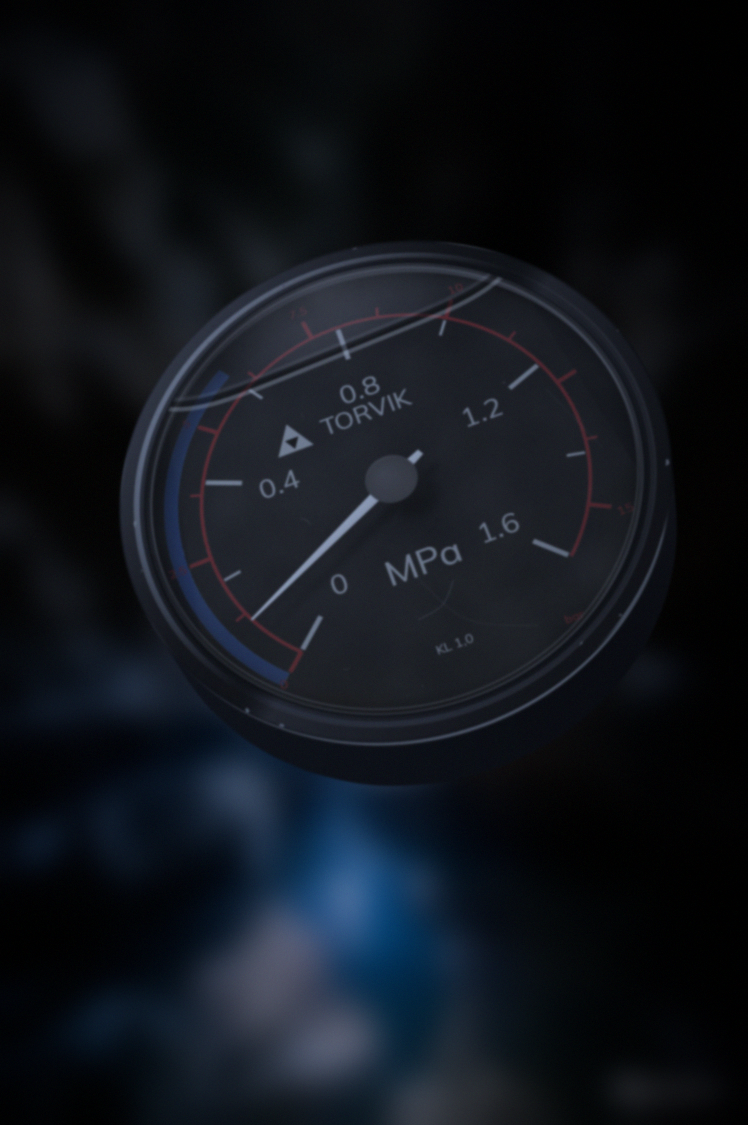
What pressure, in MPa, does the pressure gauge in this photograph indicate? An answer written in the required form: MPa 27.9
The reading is MPa 0.1
